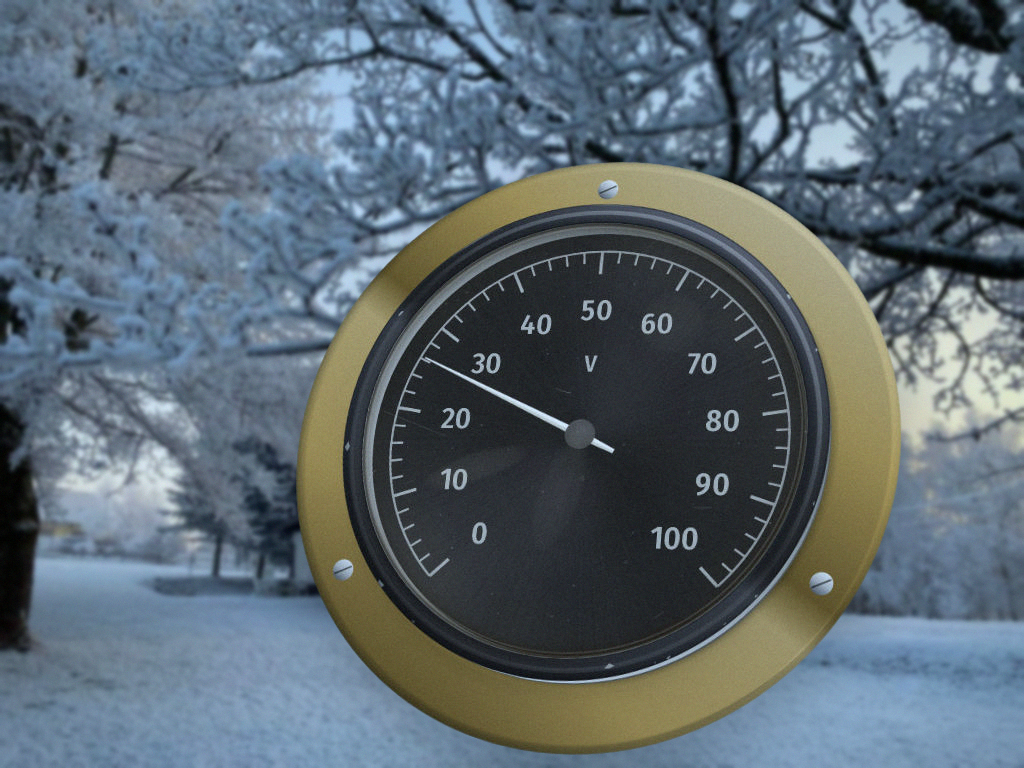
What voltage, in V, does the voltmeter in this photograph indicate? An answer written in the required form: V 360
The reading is V 26
